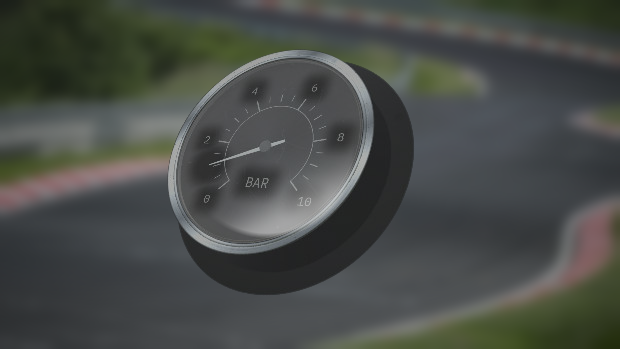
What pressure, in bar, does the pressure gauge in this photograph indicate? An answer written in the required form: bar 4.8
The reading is bar 1
